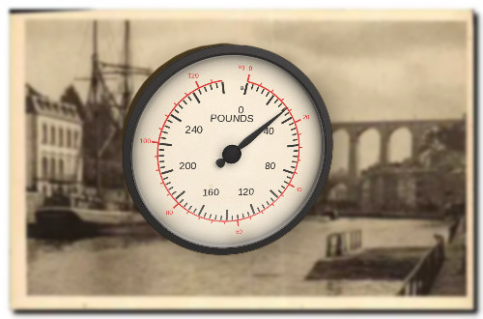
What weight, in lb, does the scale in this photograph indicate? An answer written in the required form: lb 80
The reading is lb 32
